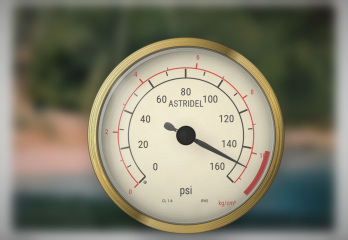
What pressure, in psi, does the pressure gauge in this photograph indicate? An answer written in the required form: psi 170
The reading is psi 150
